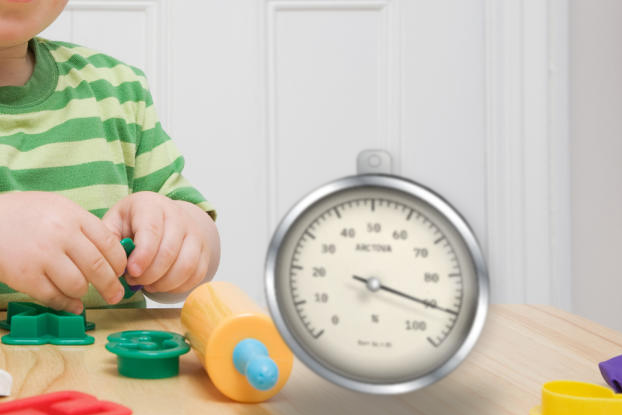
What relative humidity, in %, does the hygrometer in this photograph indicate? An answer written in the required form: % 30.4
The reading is % 90
